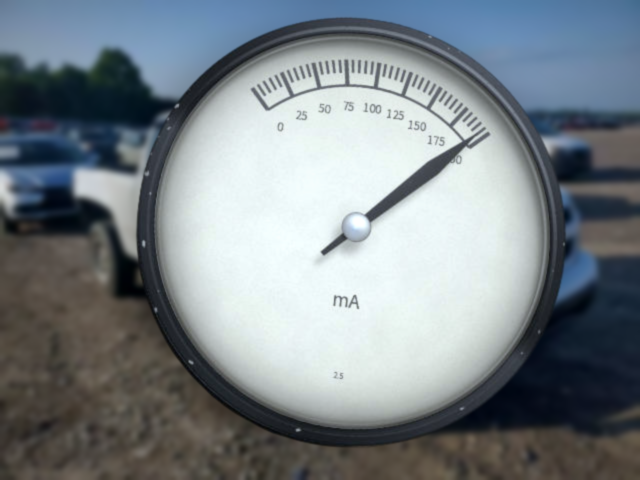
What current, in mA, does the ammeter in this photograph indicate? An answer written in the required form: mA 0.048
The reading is mA 195
